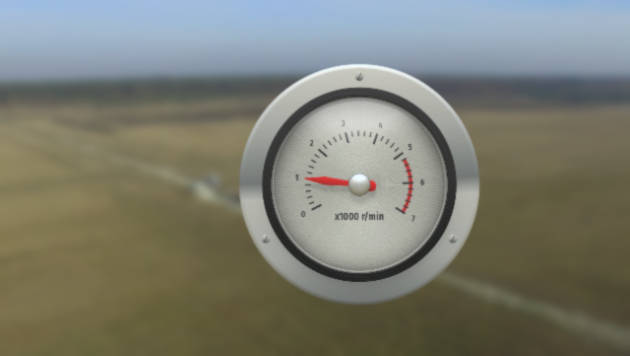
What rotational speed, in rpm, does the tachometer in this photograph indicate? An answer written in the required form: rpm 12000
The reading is rpm 1000
